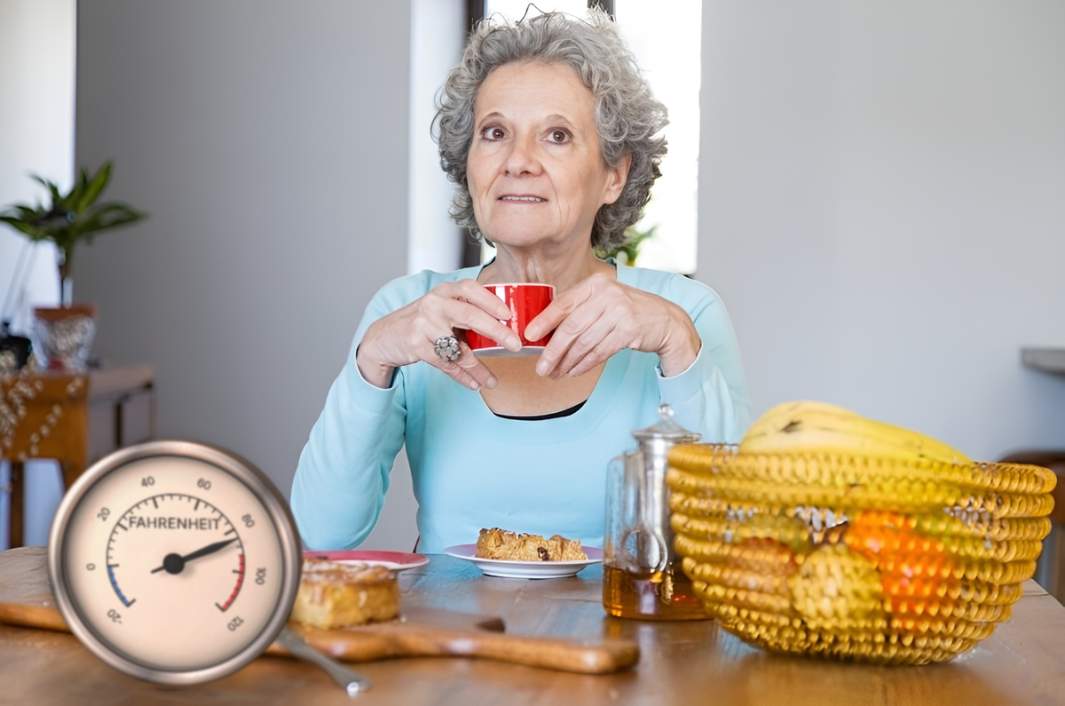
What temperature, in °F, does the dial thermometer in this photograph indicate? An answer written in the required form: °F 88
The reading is °F 84
